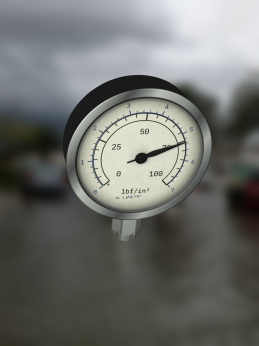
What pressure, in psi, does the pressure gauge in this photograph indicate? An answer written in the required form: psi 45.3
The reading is psi 75
